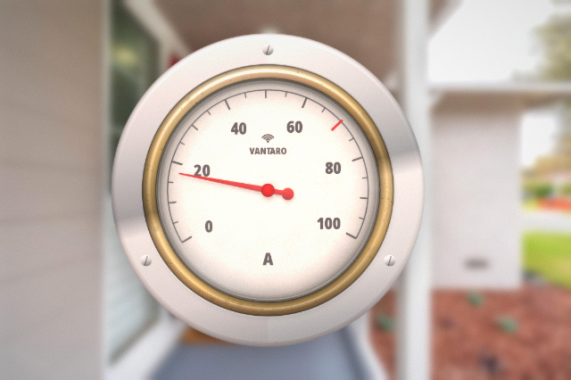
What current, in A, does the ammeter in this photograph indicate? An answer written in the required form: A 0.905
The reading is A 17.5
